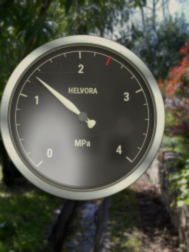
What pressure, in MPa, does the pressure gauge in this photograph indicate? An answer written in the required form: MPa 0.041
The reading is MPa 1.3
